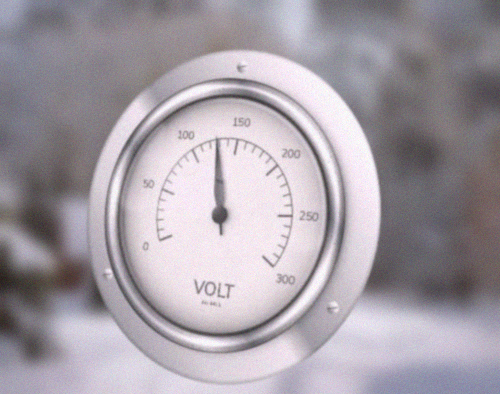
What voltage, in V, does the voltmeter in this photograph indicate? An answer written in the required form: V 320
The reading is V 130
